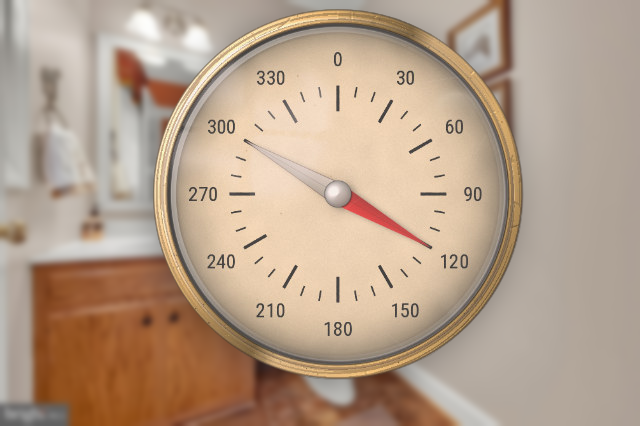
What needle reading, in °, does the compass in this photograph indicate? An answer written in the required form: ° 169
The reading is ° 120
